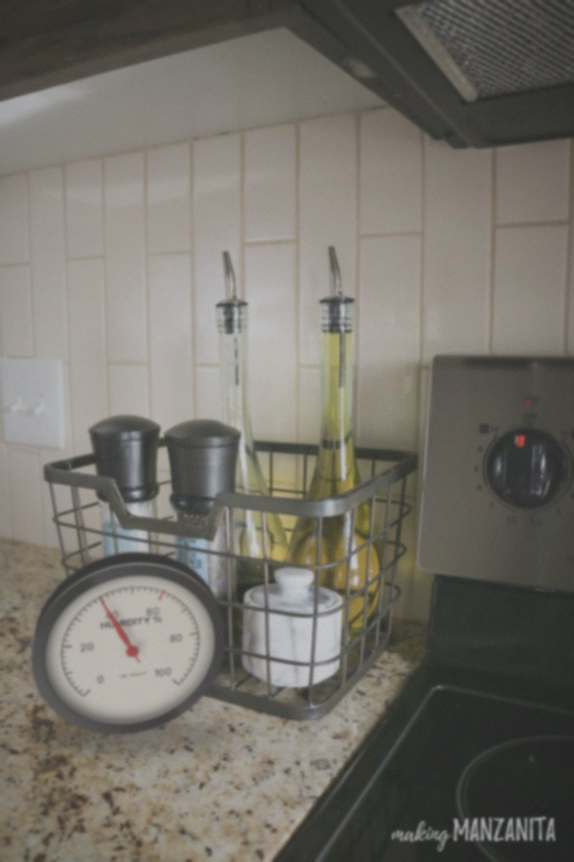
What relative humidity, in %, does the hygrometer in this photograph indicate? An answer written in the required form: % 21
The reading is % 40
